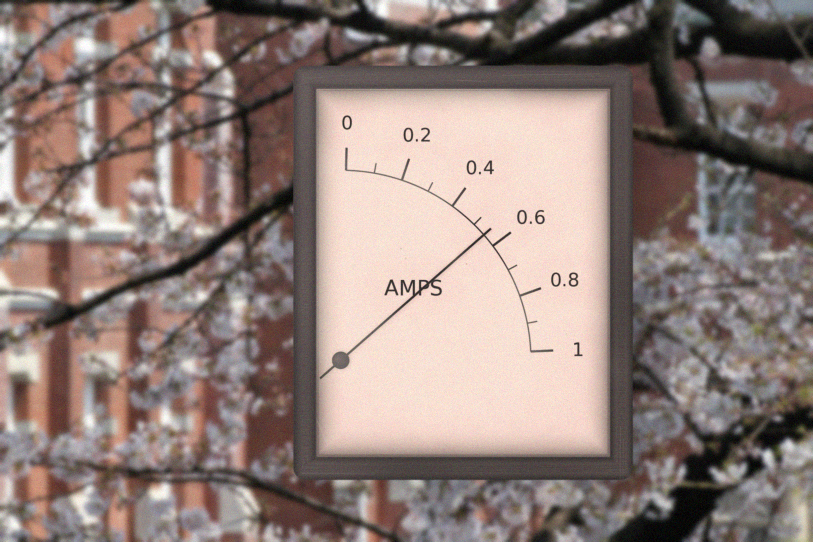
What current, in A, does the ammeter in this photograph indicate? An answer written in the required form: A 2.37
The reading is A 0.55
